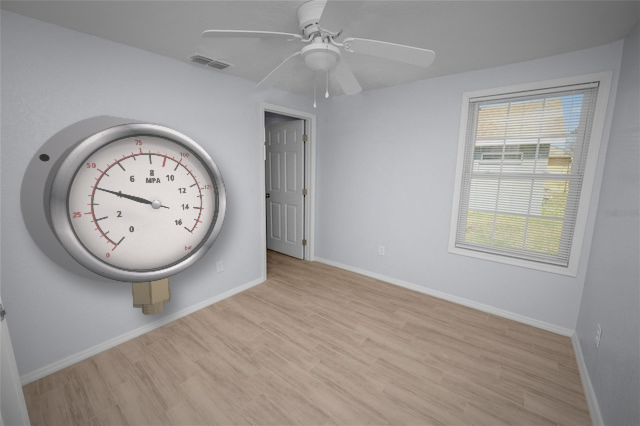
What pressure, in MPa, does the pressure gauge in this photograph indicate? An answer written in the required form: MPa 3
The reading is MPa 4
